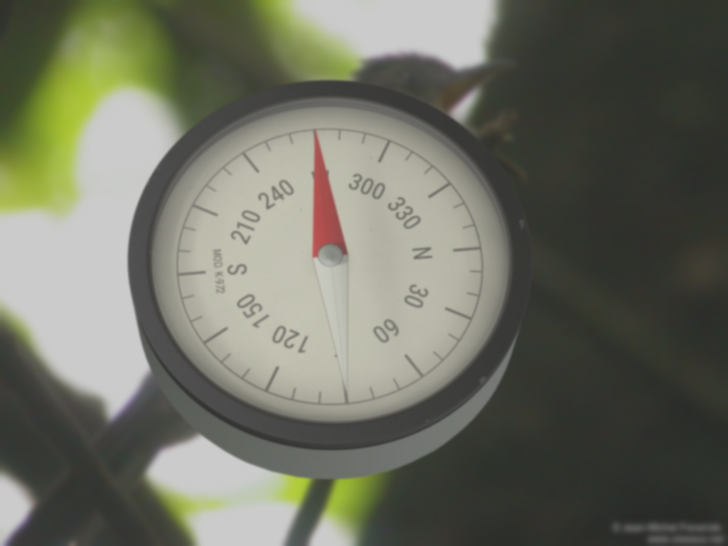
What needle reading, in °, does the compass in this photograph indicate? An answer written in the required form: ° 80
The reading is ° 270
